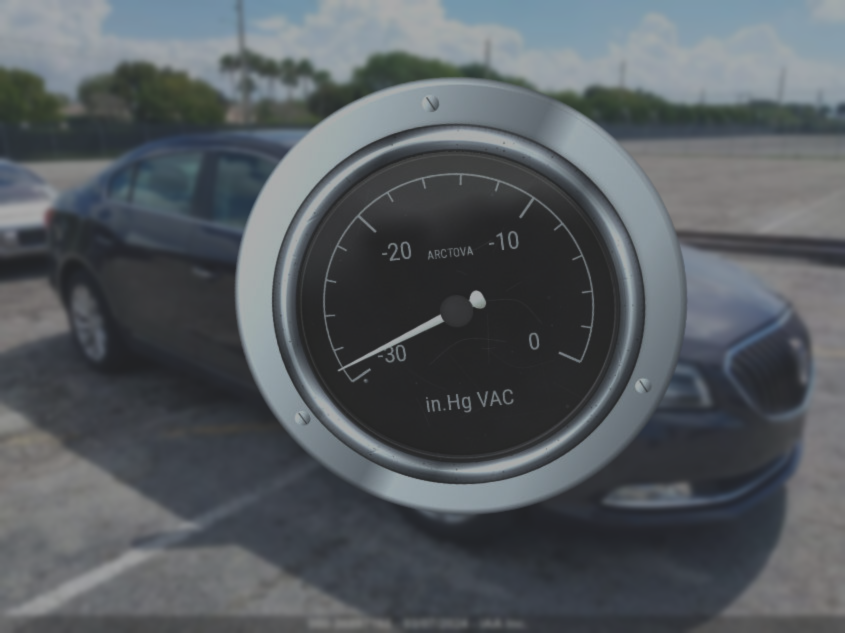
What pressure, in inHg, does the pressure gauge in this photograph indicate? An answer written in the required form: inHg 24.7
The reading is inHg -29
